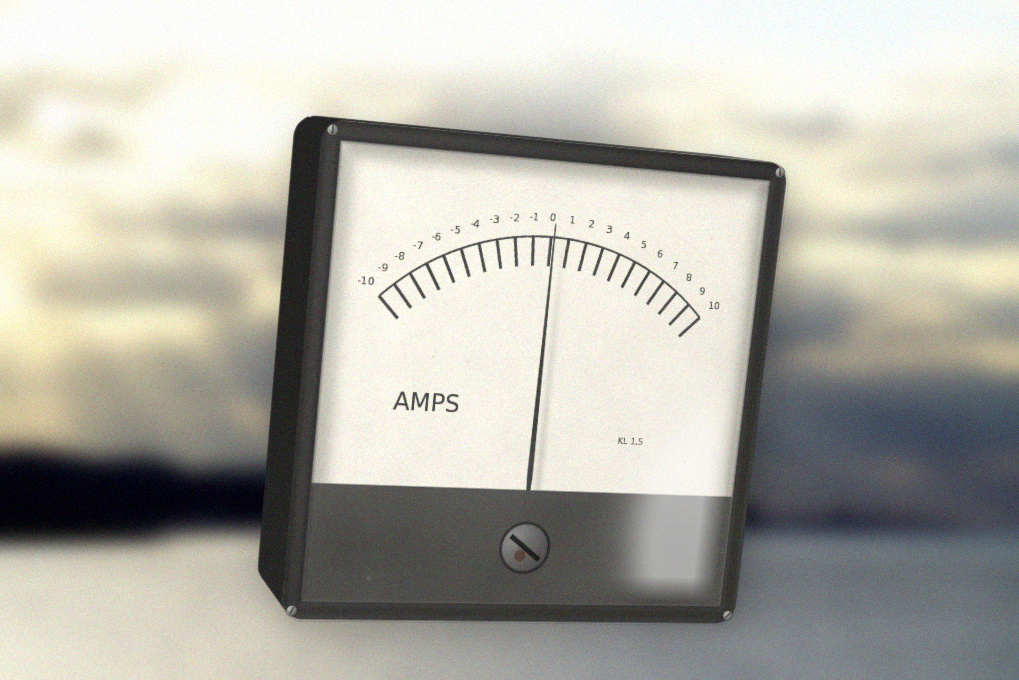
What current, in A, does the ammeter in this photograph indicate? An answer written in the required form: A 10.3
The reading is A 0
